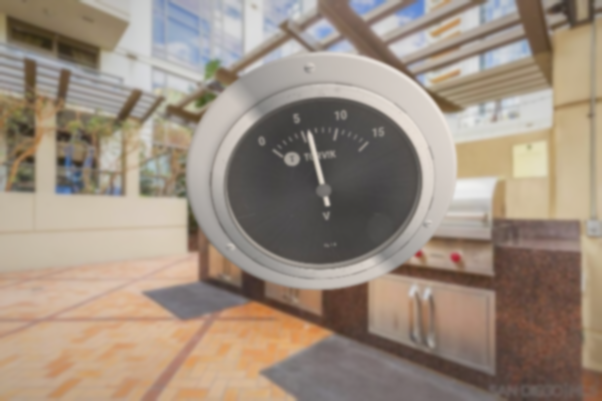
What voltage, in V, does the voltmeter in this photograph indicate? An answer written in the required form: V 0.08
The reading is V 6
